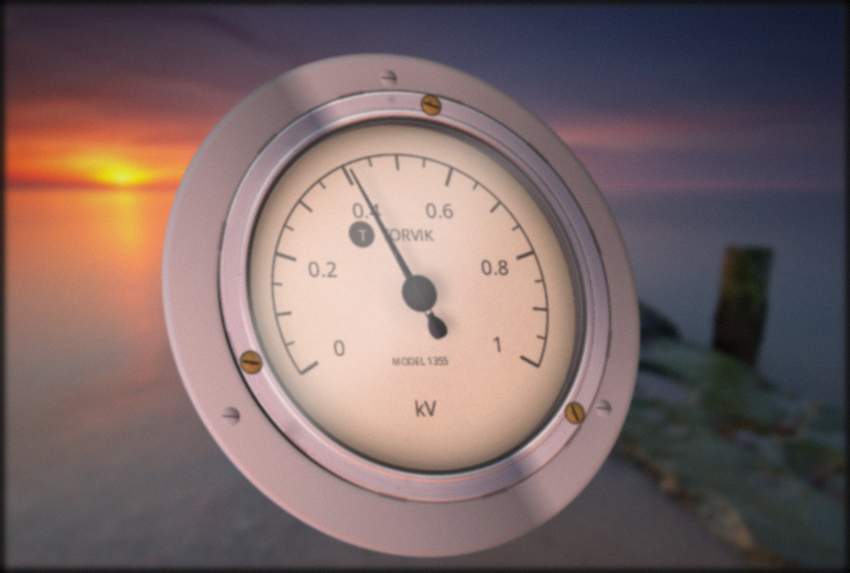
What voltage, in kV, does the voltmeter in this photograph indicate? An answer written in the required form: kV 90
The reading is kV 0.4
